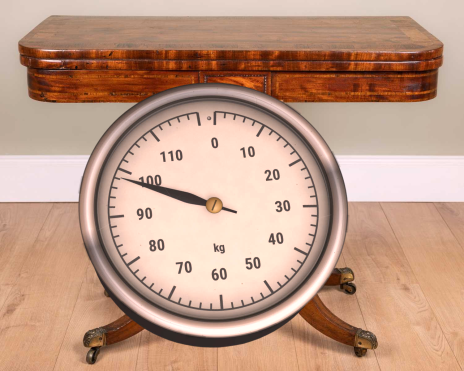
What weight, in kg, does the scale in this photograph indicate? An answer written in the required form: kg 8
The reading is kg 98
